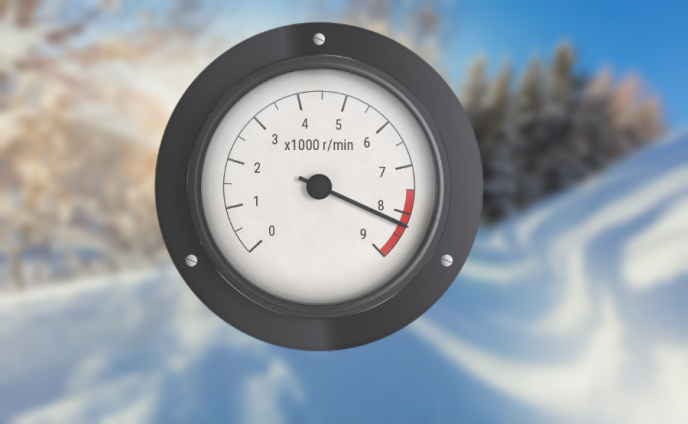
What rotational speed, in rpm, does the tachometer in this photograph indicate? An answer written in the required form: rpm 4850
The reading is rpm 8250
